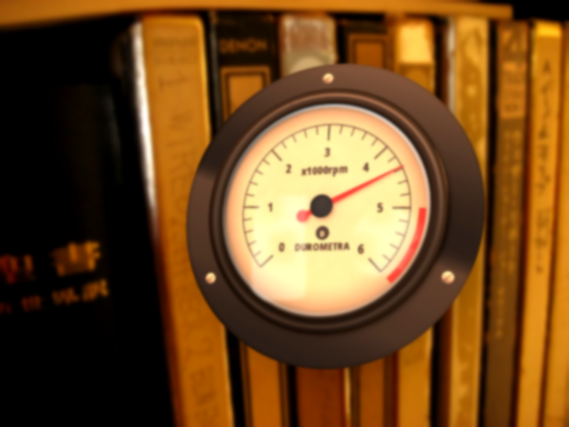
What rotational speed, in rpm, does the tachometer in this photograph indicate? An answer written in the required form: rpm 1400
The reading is rpm 4400
